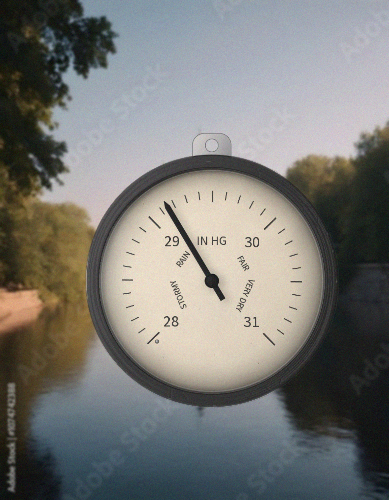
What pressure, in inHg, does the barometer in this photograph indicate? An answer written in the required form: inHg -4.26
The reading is inHg 29.15
